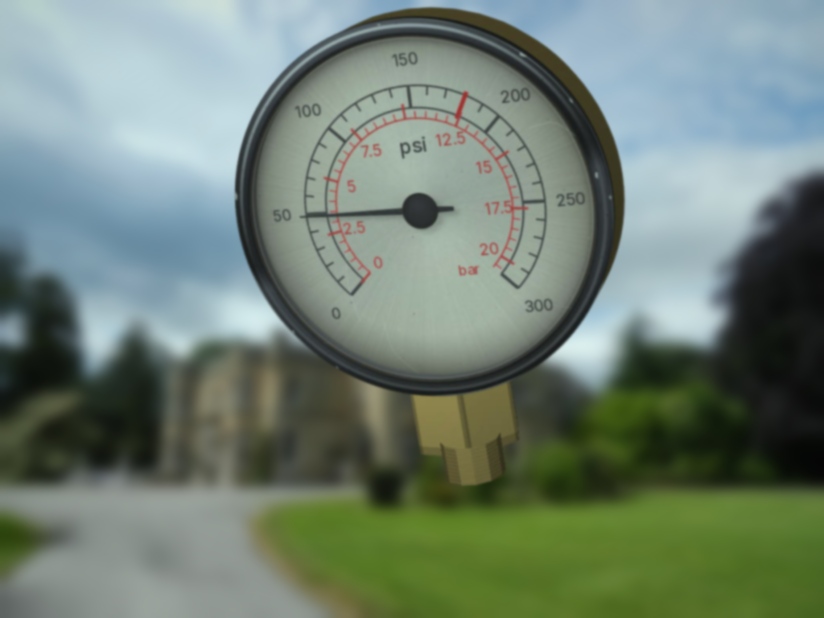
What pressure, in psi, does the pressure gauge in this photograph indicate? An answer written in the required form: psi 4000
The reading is psi 50
